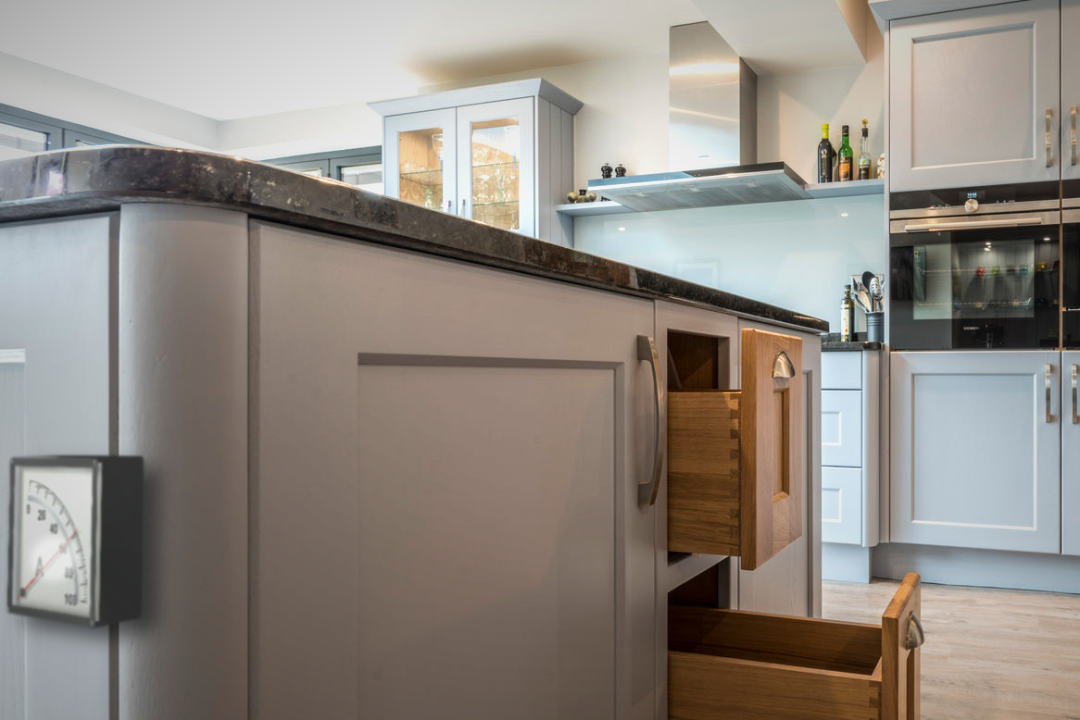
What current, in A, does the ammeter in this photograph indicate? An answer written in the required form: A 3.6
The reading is A 60
